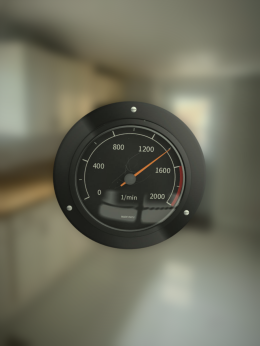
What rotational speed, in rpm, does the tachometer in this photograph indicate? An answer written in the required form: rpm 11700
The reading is rpm 1400
